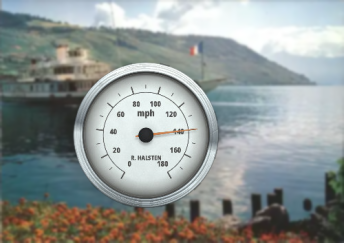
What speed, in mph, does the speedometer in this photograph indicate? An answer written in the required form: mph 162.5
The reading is mph 140
